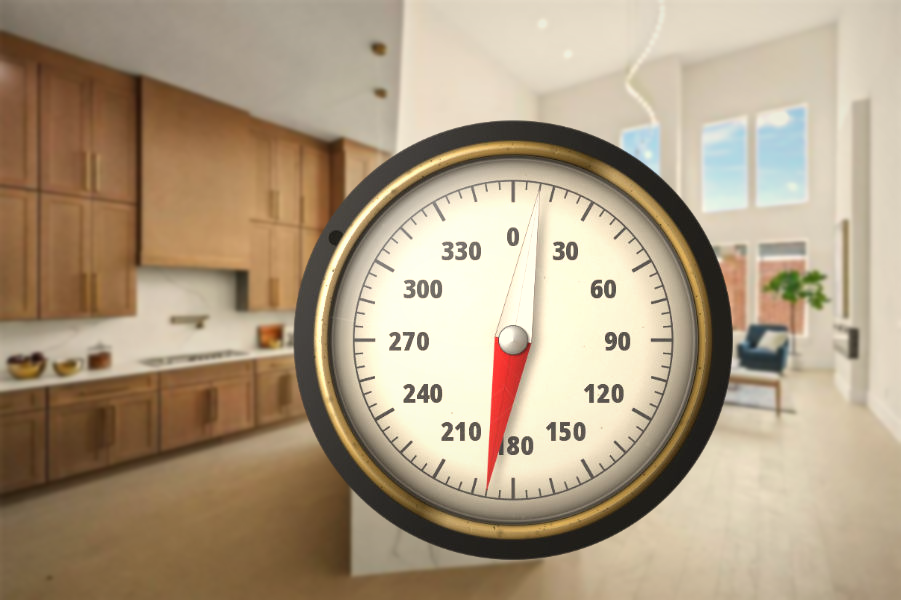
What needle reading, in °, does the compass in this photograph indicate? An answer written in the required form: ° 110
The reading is ° 190
